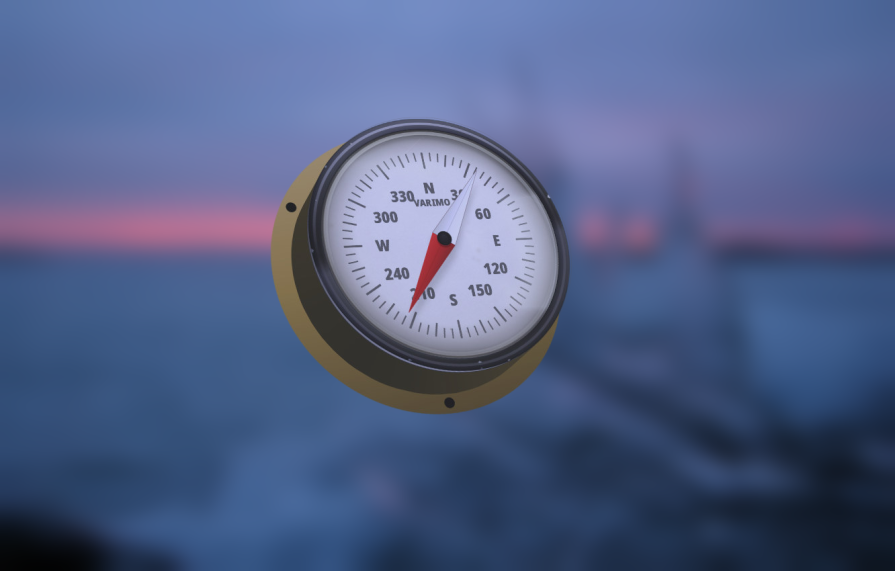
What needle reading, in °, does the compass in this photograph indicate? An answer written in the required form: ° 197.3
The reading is ° 215
